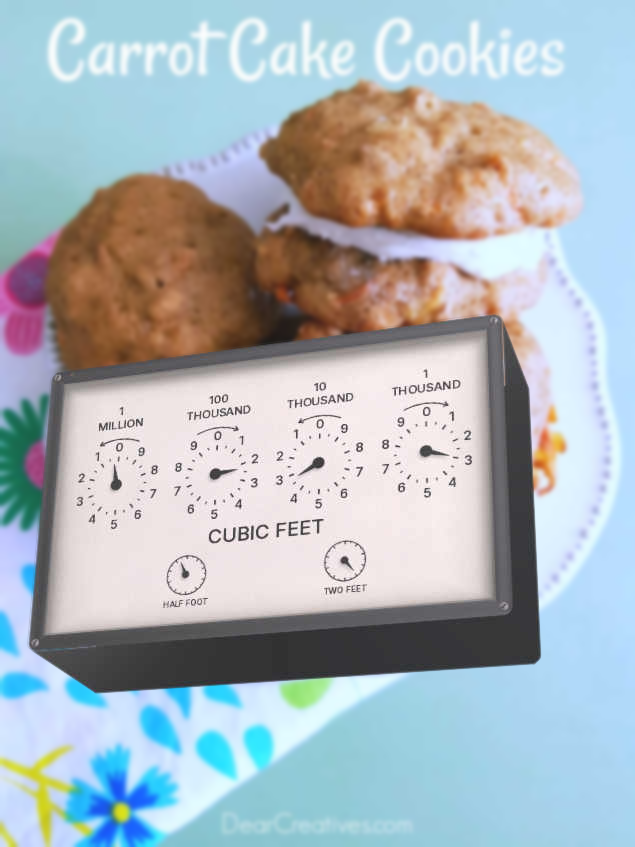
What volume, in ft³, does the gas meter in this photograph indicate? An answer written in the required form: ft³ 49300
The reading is ft³ 23300
